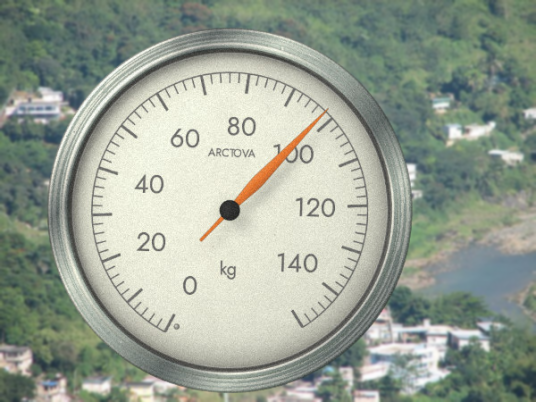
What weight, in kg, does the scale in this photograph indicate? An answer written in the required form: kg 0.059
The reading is kg 98
